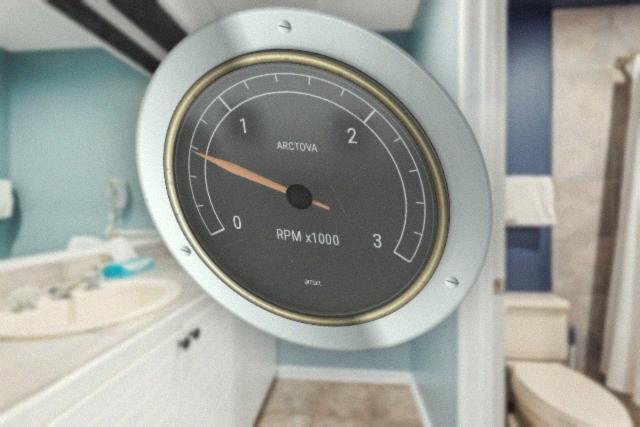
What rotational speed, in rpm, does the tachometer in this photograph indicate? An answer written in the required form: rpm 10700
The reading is rpm 600
